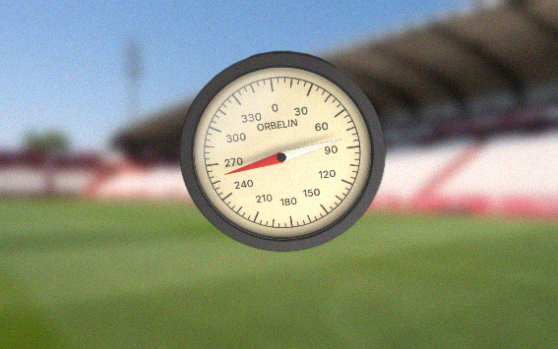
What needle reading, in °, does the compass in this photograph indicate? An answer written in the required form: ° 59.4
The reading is ° 260
